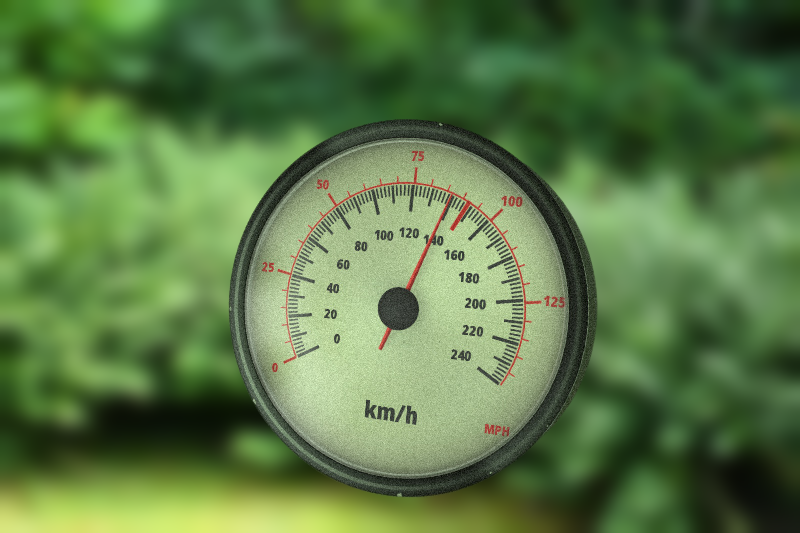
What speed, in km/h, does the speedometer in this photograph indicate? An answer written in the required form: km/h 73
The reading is km/h 140
